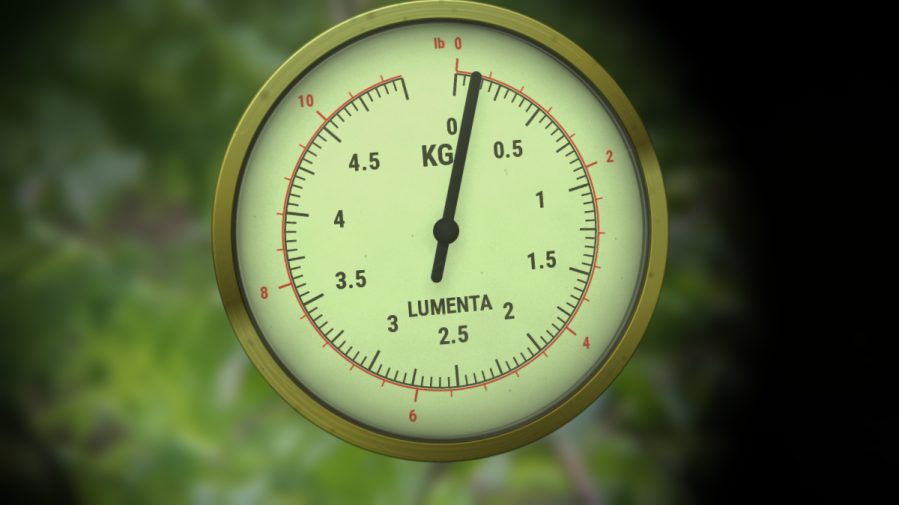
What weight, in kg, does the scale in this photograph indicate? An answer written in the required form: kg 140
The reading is kg 0.1
